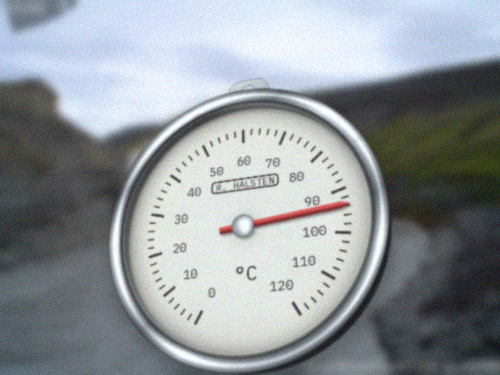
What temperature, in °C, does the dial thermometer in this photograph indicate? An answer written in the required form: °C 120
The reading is °C 94
